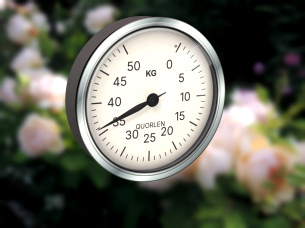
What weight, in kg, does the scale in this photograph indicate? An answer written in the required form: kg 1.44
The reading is kg 36
